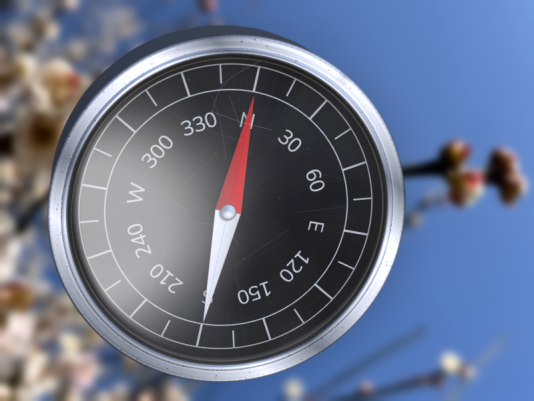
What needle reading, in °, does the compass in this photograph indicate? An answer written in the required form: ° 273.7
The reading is ° 0
